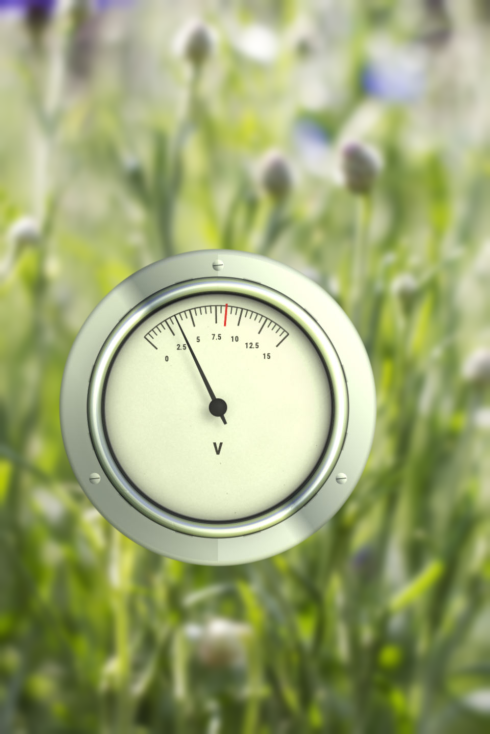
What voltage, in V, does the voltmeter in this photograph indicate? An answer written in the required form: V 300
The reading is V 3.5
